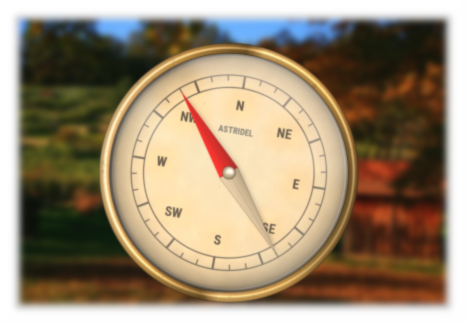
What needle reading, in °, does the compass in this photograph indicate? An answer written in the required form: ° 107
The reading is ° 320
